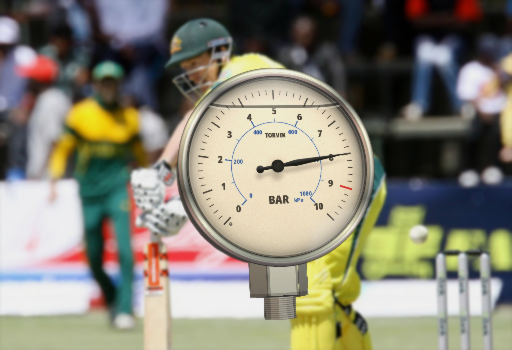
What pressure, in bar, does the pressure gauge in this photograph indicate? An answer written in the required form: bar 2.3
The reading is bar 8
